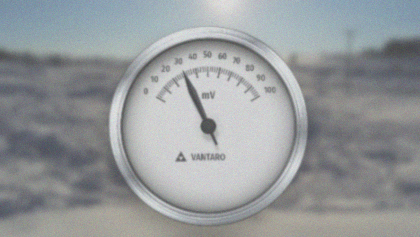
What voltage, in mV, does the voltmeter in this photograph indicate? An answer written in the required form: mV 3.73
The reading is mV 30
